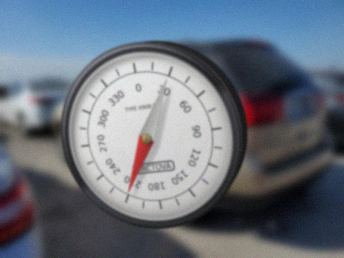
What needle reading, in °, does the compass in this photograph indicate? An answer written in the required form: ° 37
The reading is ° 210
